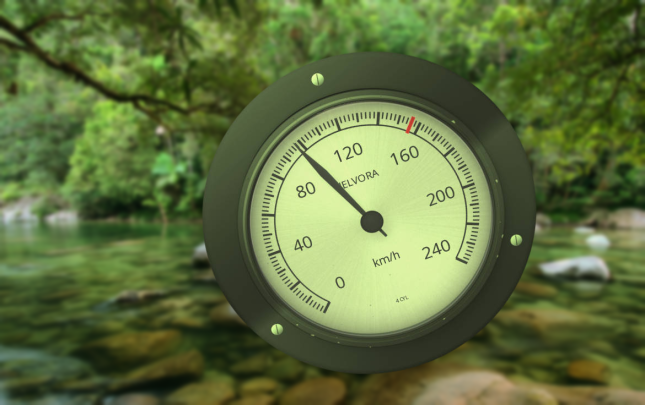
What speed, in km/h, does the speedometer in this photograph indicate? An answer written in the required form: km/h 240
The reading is km/h 98
